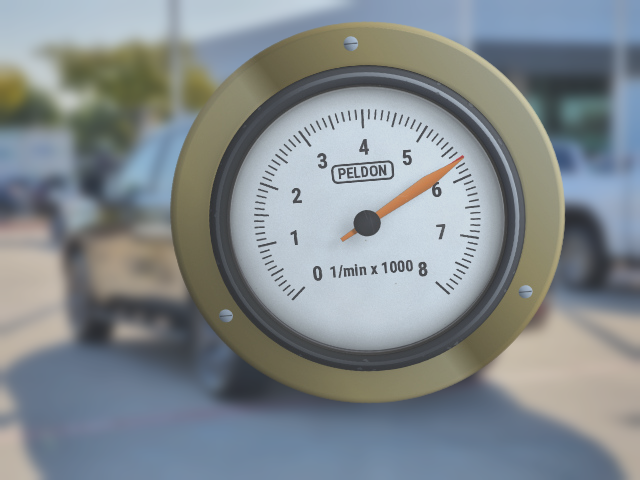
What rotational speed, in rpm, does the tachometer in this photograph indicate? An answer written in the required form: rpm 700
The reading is rpm 5700
